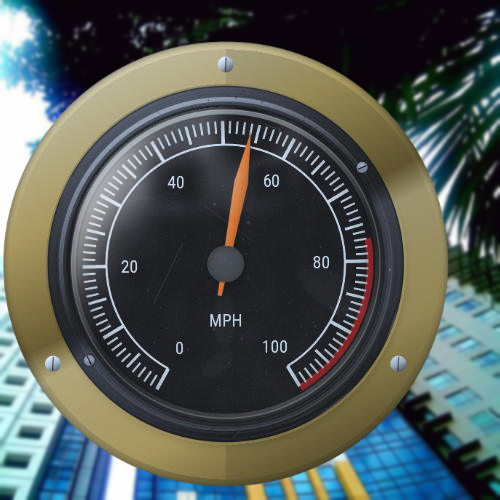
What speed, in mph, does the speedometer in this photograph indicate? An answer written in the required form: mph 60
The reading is mph 54
